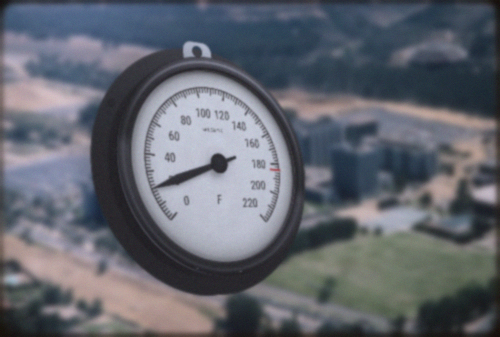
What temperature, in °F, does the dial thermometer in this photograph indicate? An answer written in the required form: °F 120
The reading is °F 20
